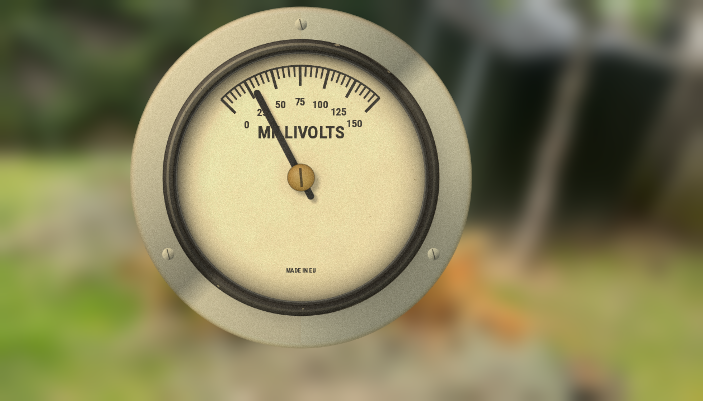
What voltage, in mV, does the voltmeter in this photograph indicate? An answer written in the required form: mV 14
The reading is mV 30
